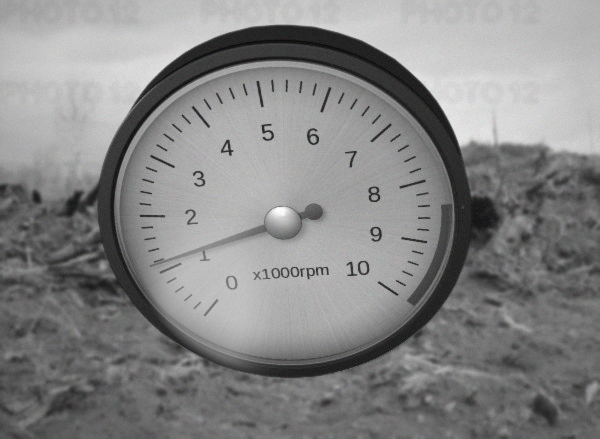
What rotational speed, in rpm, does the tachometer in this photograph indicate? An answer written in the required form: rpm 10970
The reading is rpm 1200
